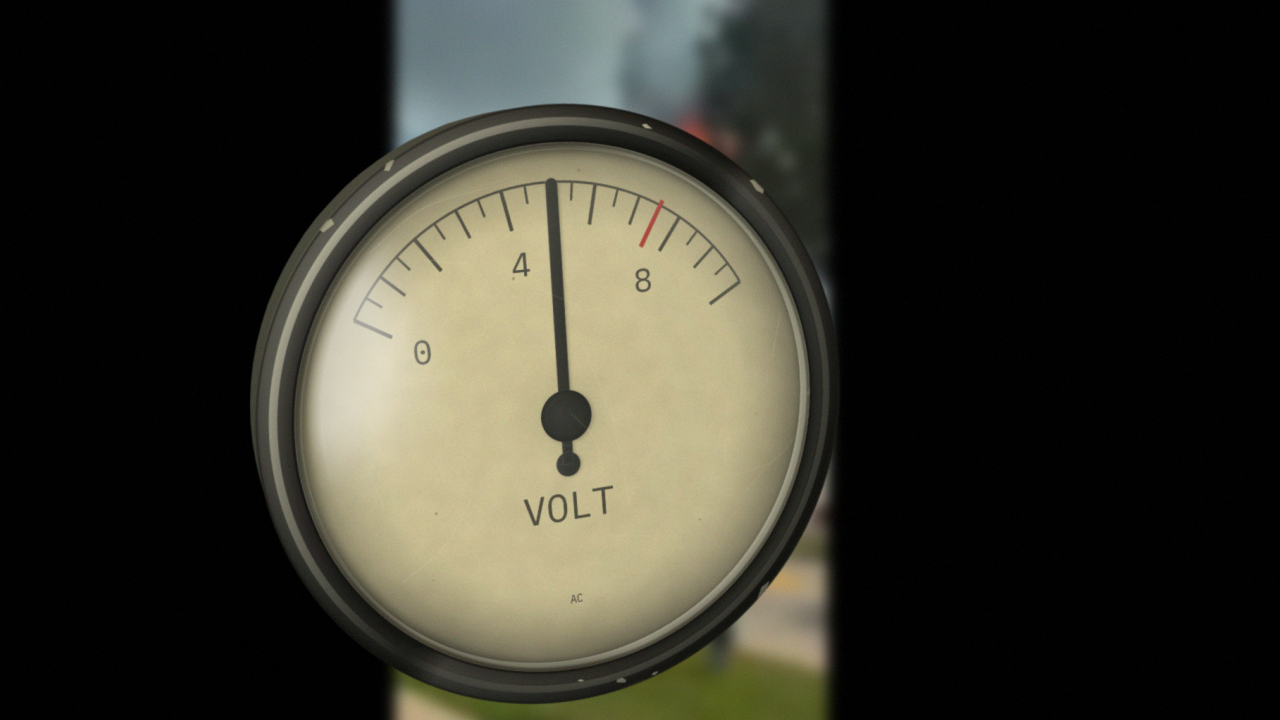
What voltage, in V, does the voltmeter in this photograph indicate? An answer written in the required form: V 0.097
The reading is V 5
